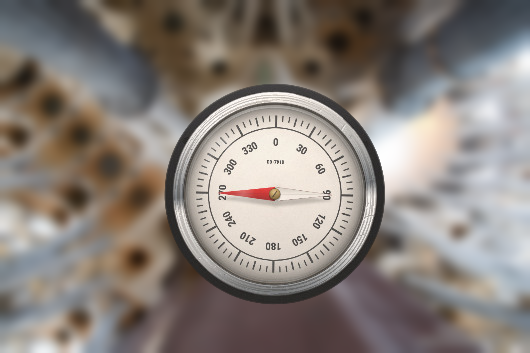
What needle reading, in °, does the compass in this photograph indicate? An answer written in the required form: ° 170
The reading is ° 270
